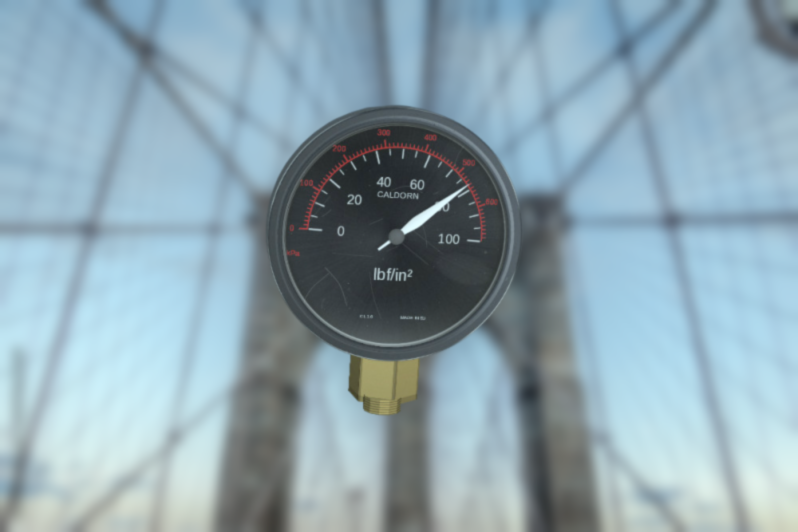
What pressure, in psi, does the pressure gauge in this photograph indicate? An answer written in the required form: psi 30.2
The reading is psi 77.5
